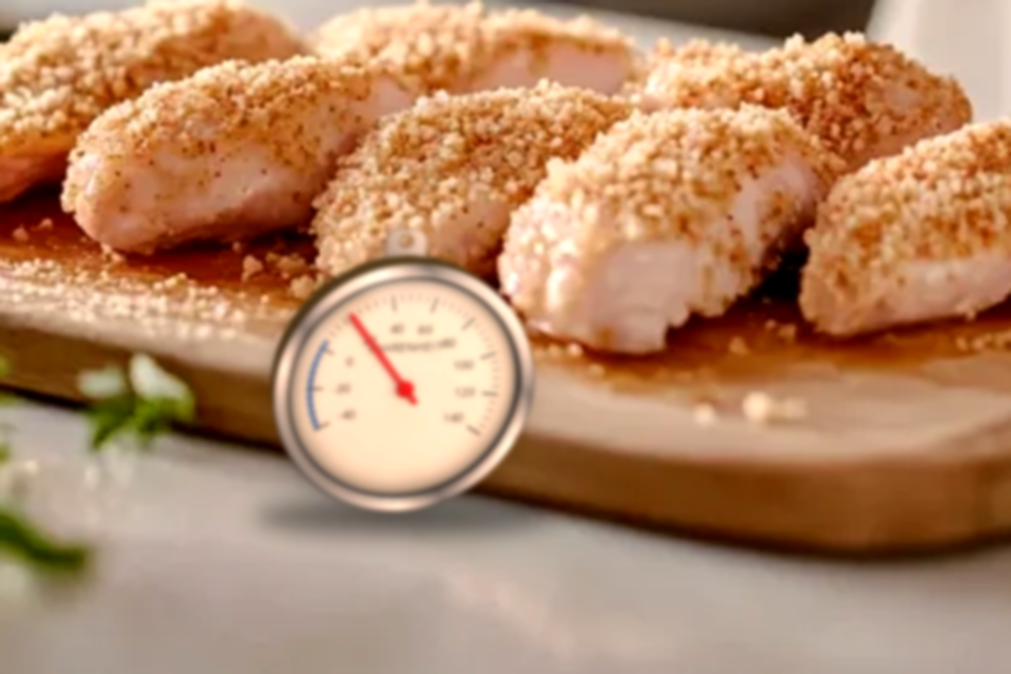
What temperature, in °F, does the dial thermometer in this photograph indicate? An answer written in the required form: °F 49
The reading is °F 20
